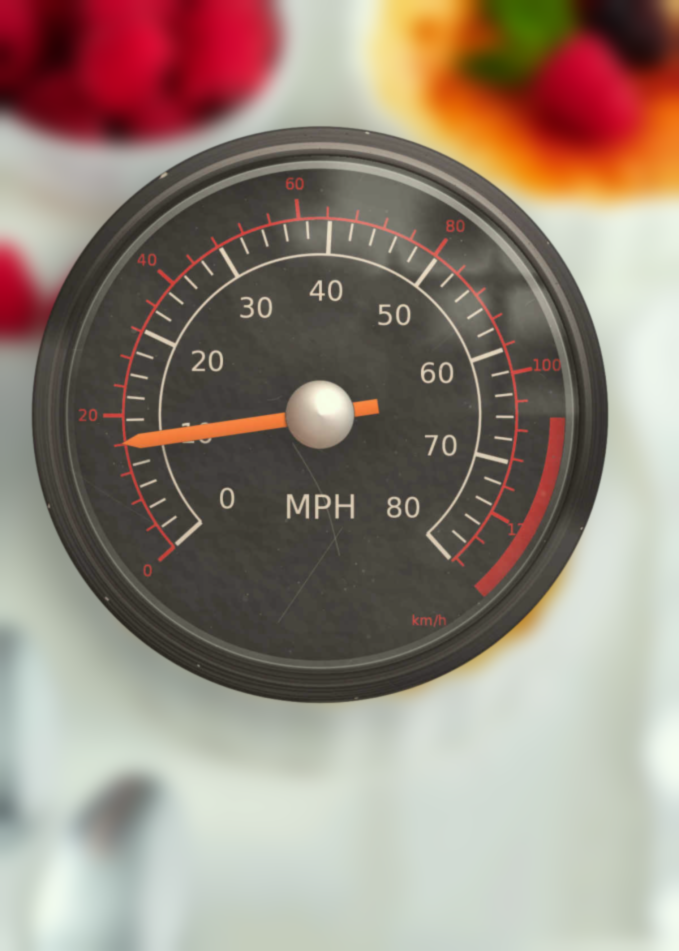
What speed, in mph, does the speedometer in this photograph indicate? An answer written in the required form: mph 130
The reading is mph 10
